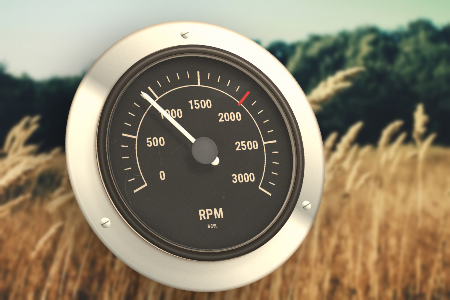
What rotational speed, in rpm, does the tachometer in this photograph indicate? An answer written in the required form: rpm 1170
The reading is rpm 900
